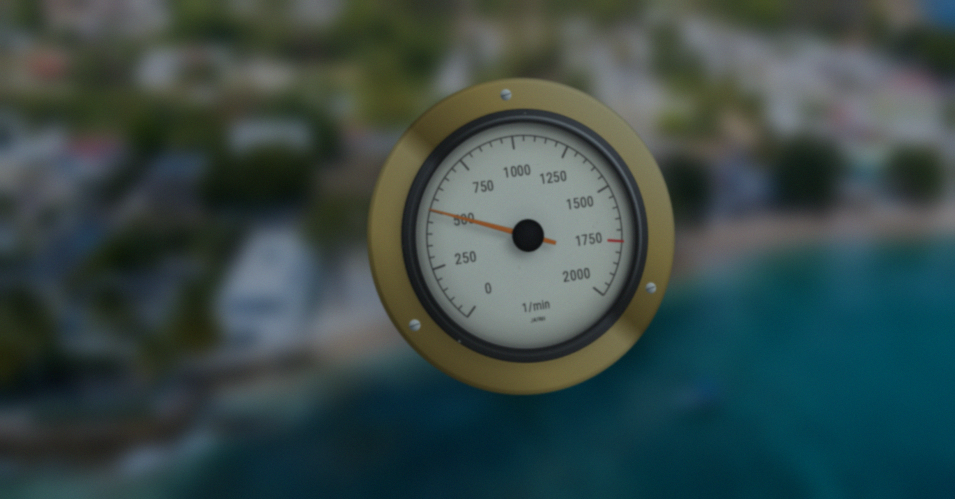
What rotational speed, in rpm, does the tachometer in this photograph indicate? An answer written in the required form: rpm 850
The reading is rpm 500
